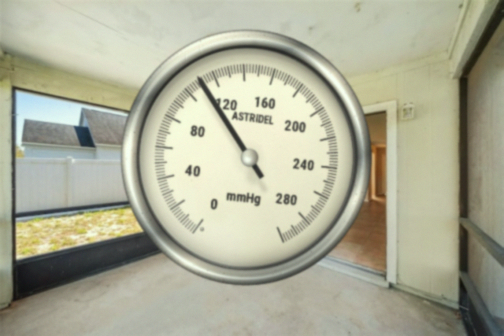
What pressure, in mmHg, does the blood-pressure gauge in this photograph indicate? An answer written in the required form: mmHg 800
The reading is mmHg 110
